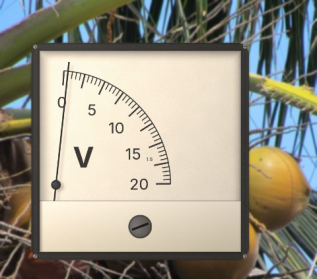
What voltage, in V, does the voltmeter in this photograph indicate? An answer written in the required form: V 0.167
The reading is V 0.5
